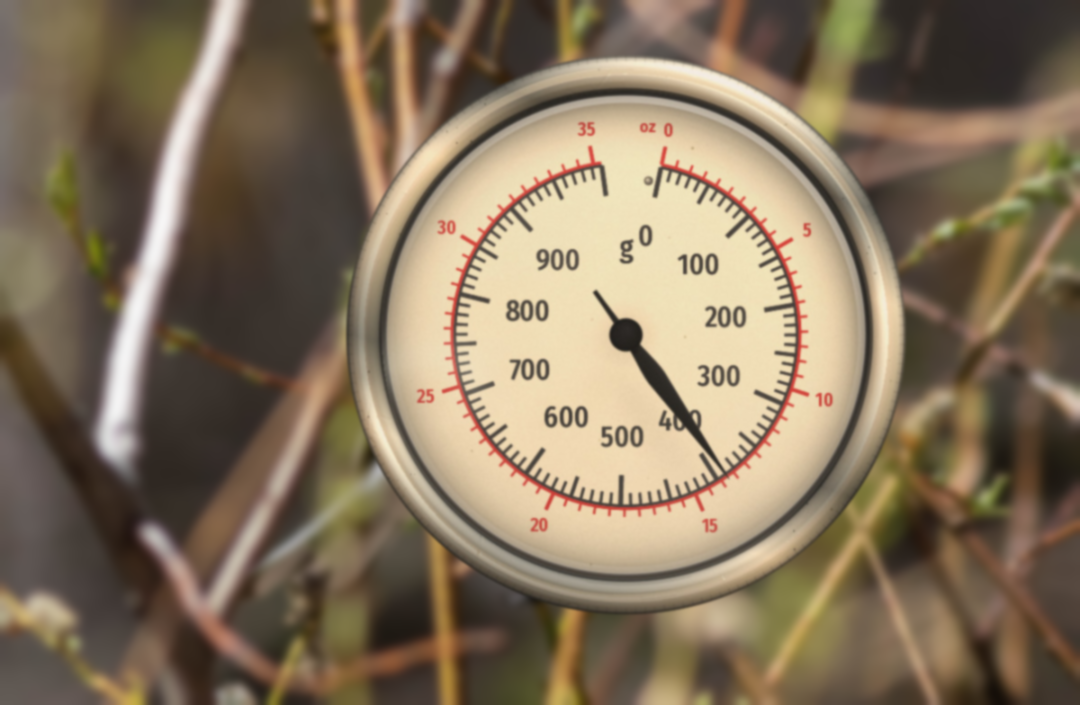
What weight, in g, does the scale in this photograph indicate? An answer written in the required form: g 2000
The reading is g 390
